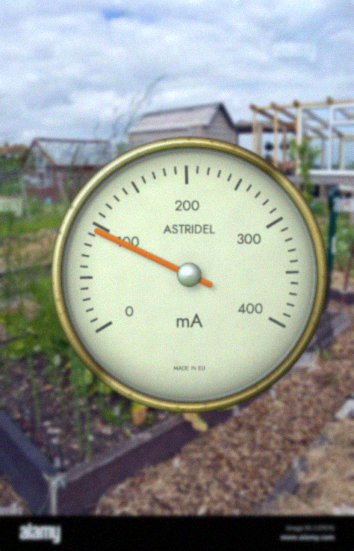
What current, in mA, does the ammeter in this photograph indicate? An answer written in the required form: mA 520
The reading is mA 95
